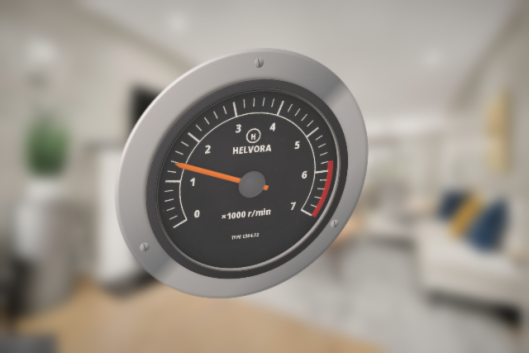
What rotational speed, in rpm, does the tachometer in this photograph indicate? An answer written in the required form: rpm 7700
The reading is rpm 1400
